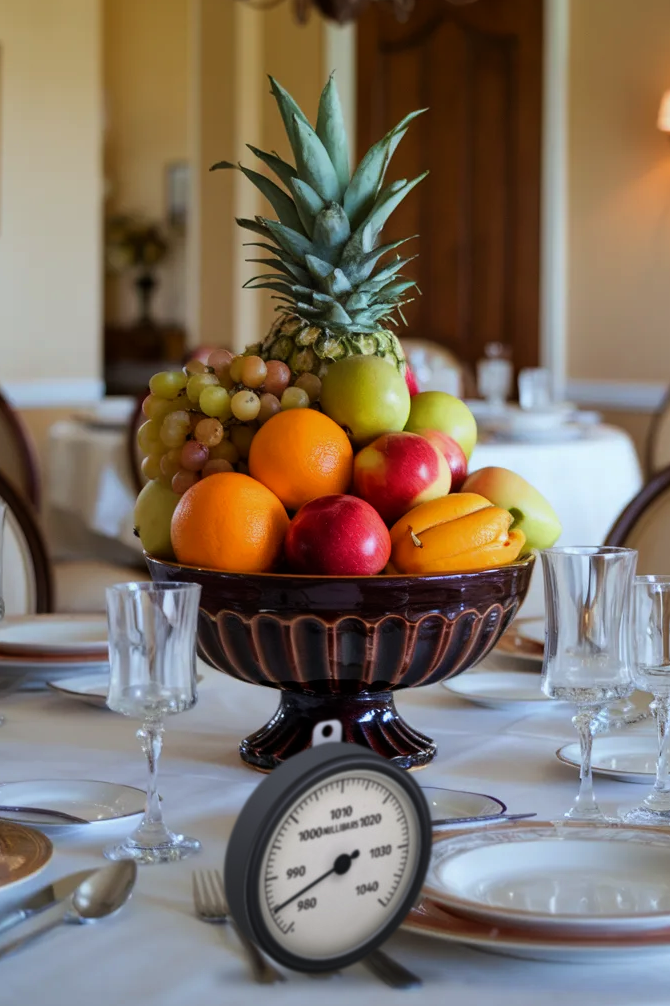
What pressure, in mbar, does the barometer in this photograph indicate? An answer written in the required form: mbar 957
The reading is mbar 985
